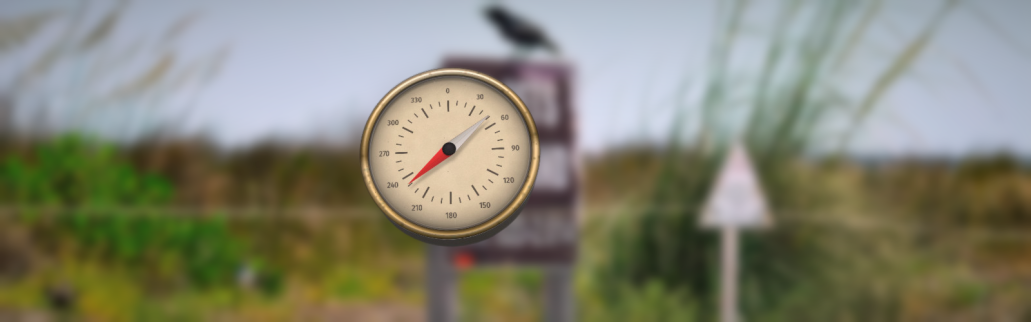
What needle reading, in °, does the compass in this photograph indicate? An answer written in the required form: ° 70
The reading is ° 230
